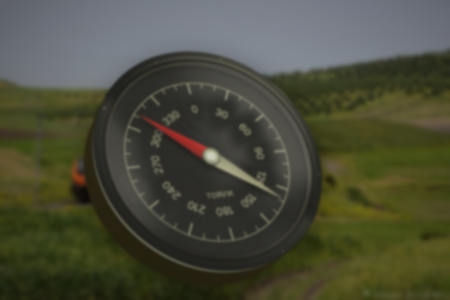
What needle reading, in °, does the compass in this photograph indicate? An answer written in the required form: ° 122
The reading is ° 310
